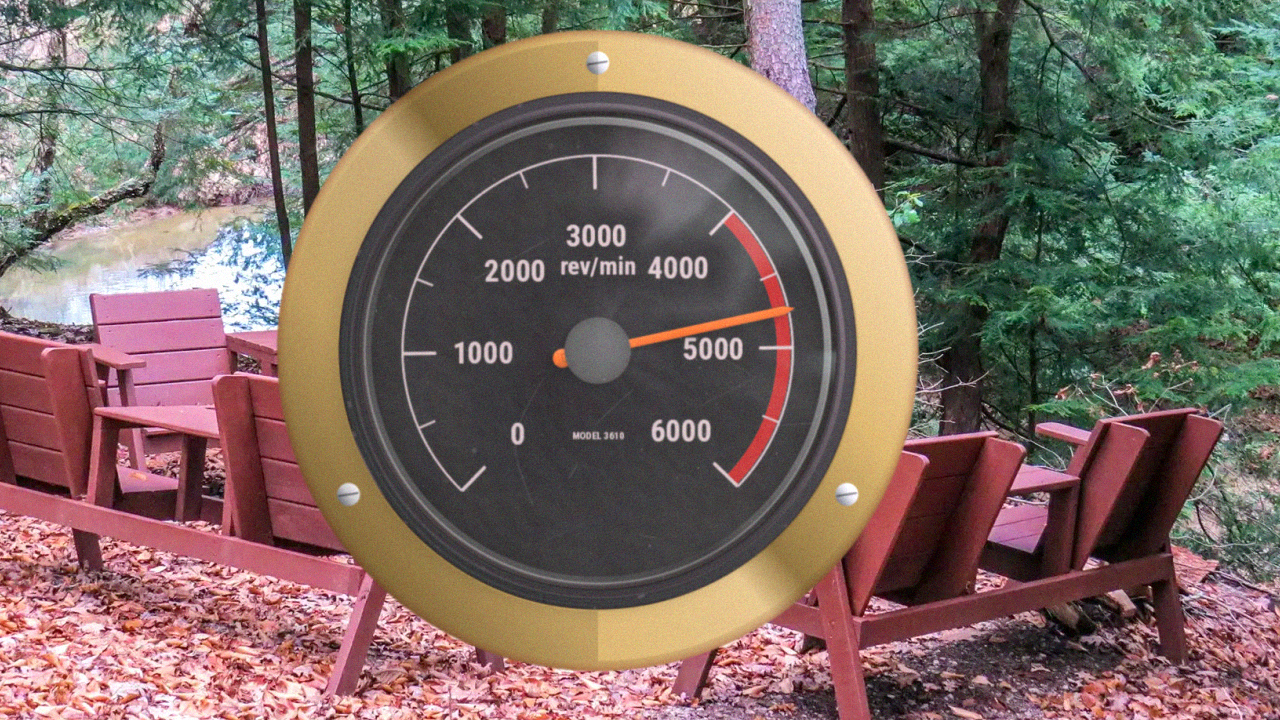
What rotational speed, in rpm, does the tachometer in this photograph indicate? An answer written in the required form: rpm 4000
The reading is rpm 4750
